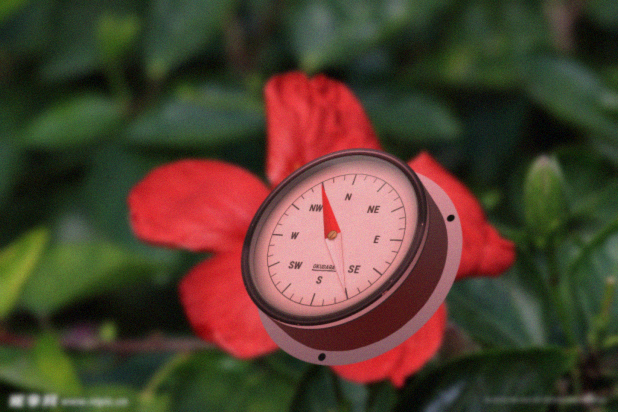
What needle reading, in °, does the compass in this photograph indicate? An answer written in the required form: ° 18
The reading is ° 330
